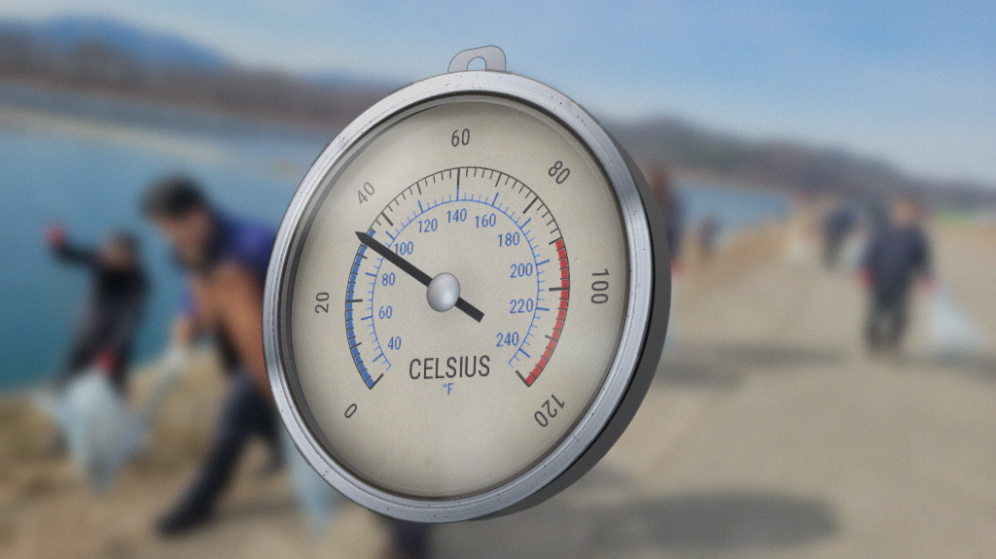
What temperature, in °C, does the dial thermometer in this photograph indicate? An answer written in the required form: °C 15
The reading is °C 34
